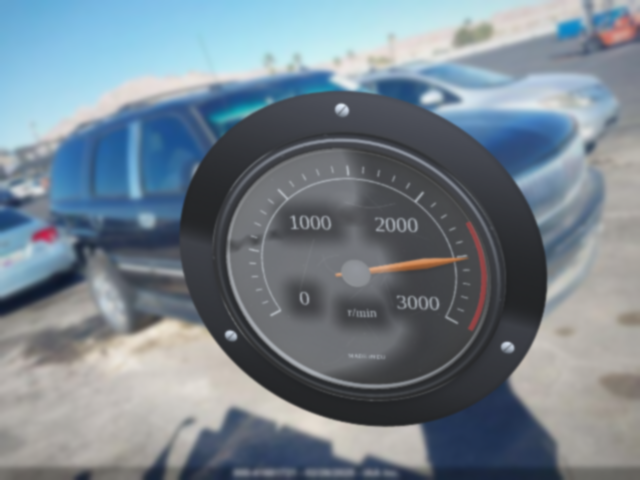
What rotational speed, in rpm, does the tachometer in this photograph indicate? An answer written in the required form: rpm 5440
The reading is rpm 2500
